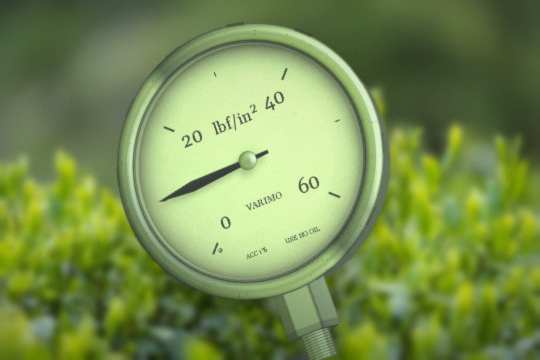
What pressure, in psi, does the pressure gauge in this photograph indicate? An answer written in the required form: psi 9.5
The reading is psi 10
